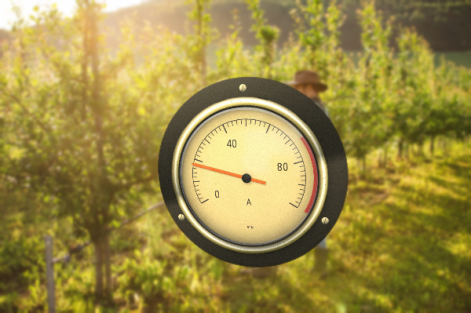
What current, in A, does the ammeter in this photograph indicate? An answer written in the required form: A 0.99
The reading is A 18
